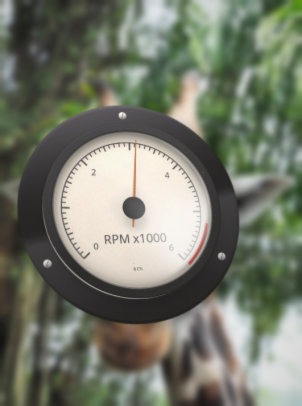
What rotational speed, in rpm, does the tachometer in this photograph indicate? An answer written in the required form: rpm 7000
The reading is rpm 3100
